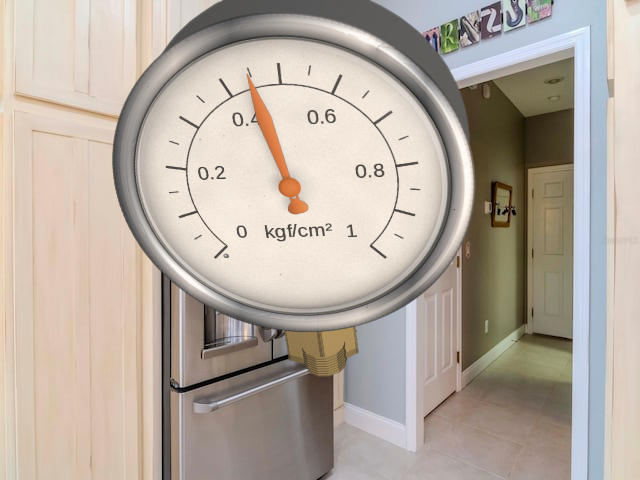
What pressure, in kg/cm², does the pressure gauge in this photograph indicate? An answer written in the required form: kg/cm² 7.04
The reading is kg/cm² 0.45
